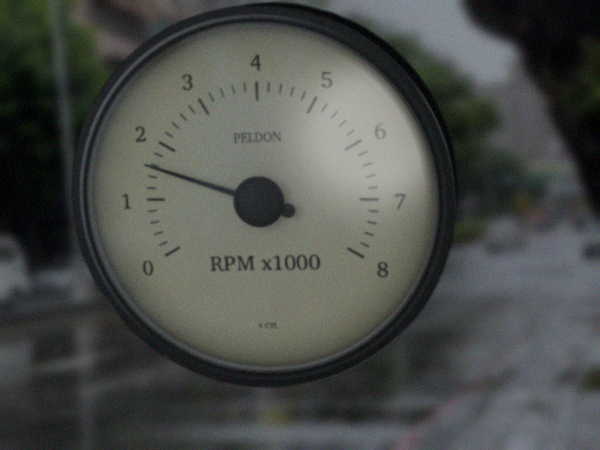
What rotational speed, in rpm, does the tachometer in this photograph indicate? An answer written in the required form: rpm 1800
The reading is rpm 1600
